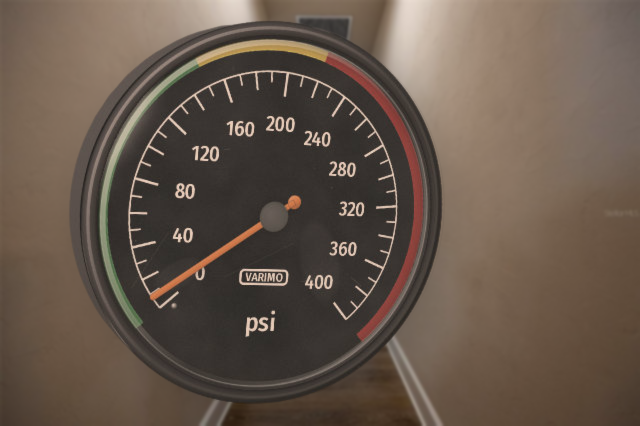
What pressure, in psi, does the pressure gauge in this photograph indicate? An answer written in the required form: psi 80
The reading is psi 10
